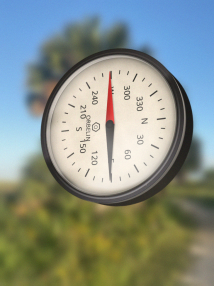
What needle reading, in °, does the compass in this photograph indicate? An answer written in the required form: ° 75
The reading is ° 270
